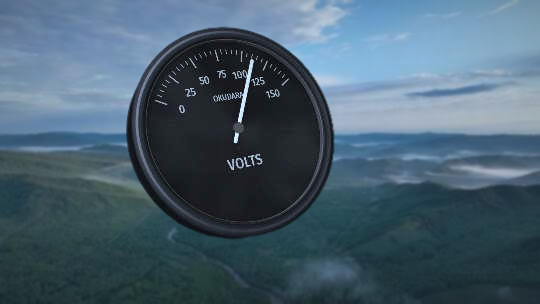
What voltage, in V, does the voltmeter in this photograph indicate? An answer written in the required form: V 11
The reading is V 110
